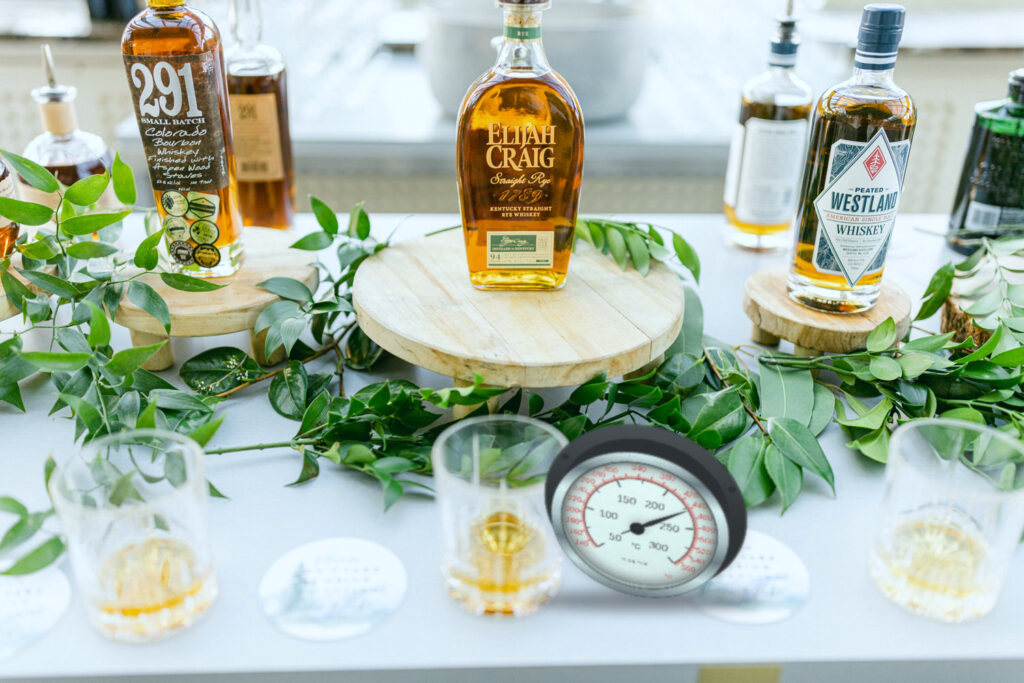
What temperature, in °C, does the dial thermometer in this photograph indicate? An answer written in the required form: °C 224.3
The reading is °C 225
